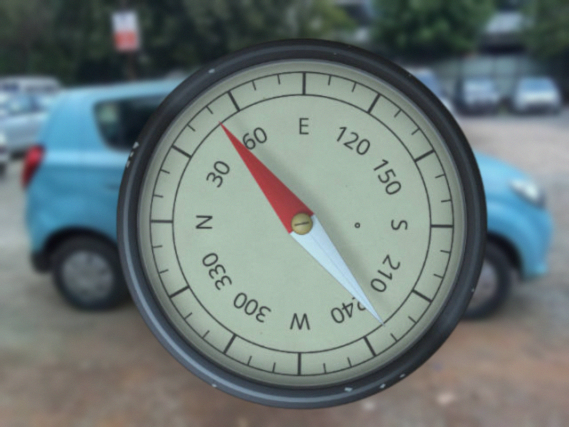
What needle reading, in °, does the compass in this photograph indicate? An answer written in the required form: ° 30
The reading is ° 50
